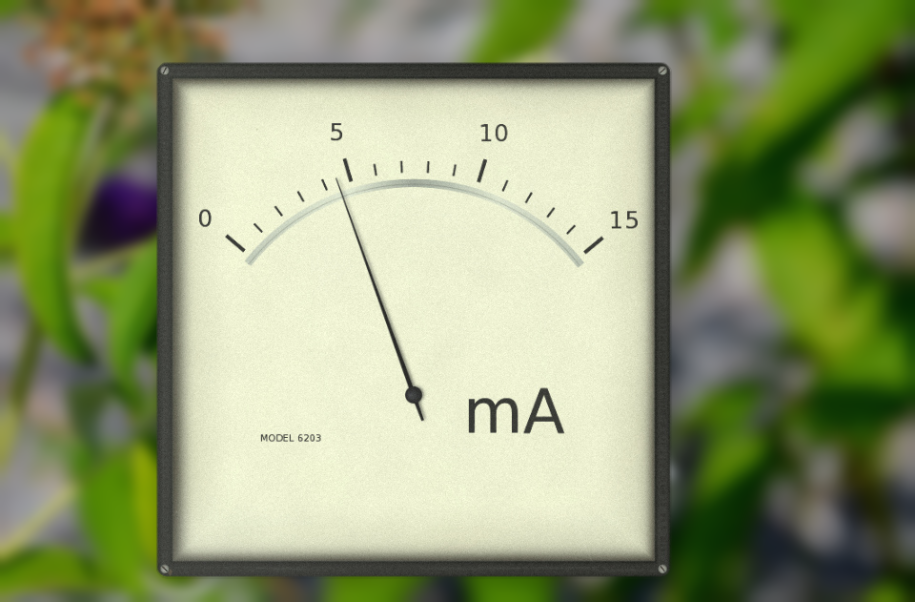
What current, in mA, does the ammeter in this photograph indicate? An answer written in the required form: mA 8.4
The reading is mA 4.5
